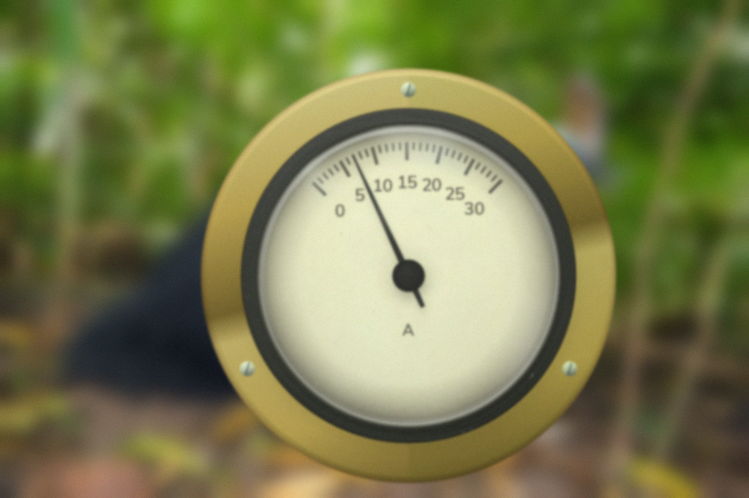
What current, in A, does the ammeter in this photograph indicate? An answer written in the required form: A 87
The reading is A 7
